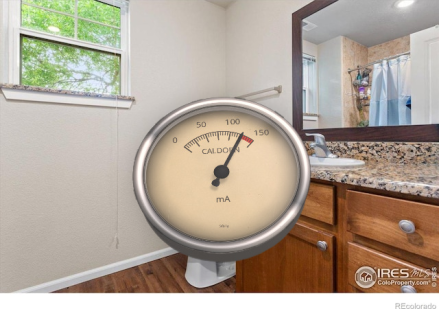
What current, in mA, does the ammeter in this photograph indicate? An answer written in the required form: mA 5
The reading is mA 125
